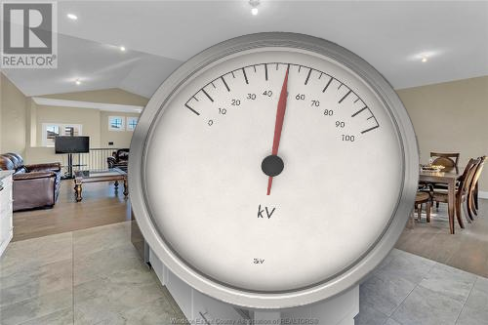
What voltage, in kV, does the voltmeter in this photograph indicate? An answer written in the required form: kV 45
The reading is kV 50
